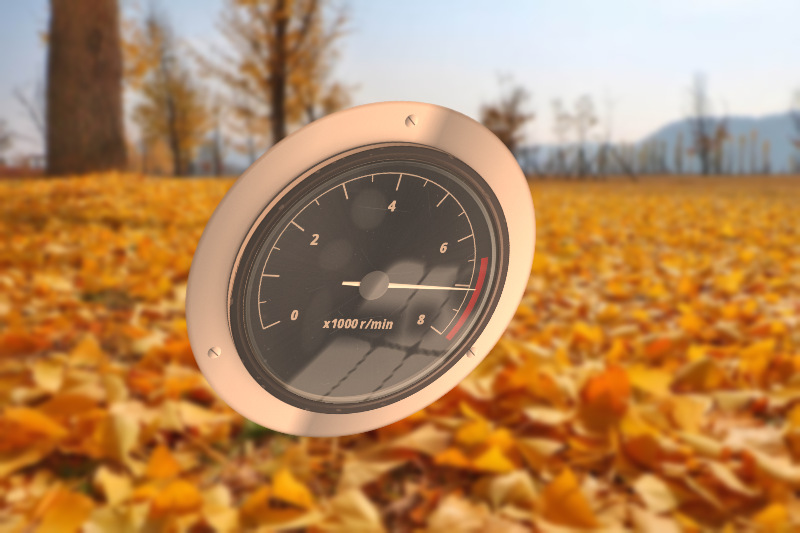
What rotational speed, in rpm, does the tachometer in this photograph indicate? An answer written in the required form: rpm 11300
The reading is rpm 7000
